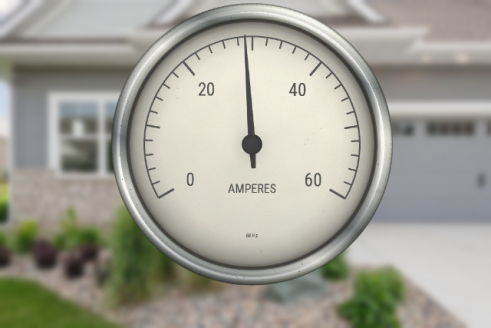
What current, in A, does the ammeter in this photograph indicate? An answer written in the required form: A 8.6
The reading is A 29
